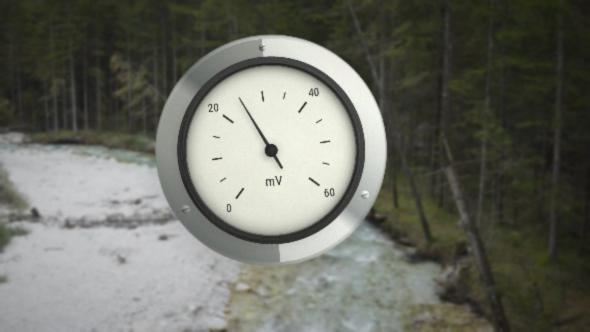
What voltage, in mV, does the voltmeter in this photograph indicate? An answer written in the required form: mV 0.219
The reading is mV 25
